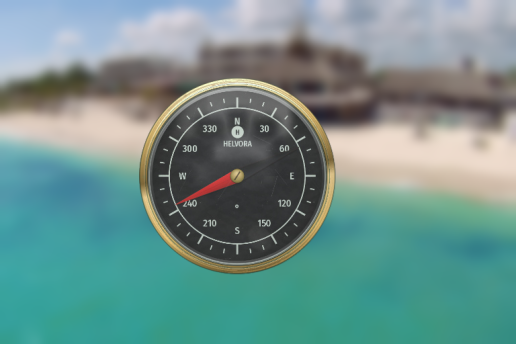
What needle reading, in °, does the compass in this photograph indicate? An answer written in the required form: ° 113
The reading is ° 245
